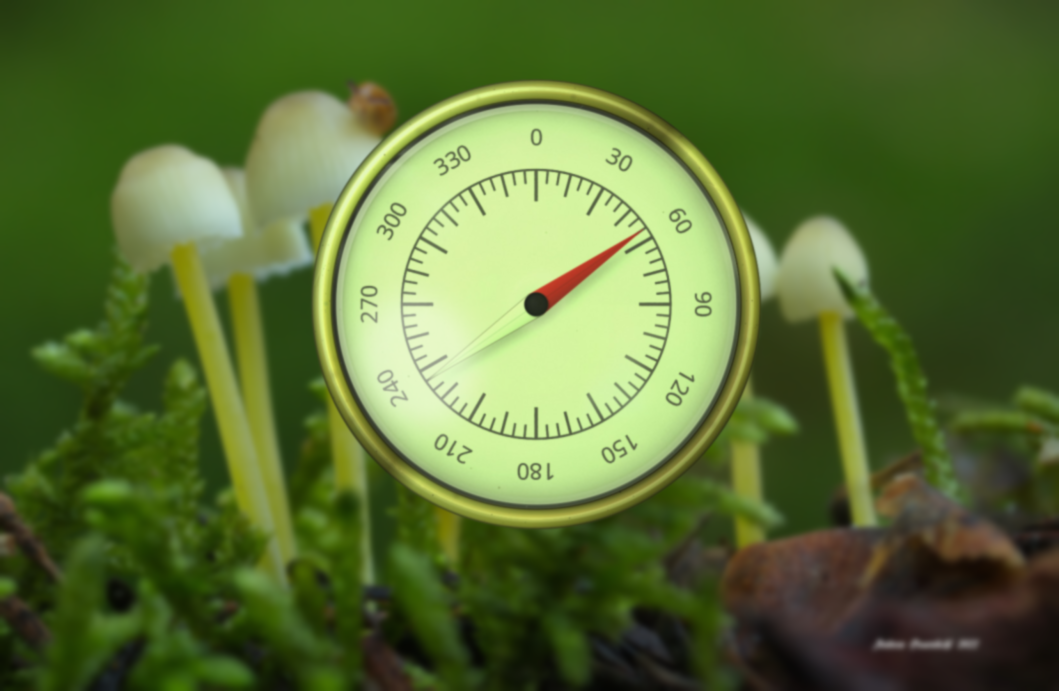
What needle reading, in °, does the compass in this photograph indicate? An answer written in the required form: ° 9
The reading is ° 55
